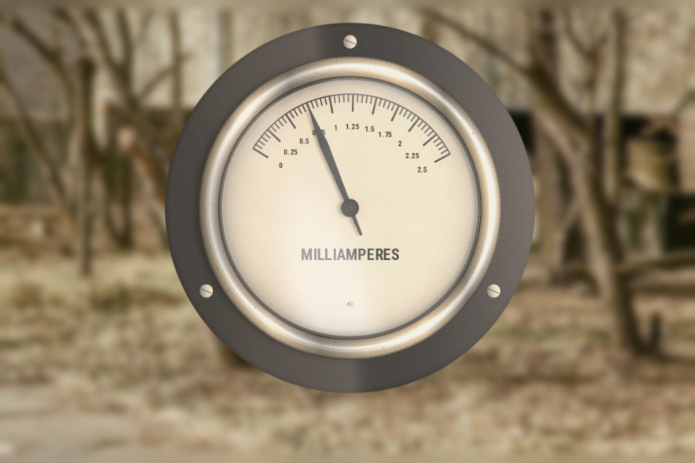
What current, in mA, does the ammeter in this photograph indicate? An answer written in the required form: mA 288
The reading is mA 0.75
